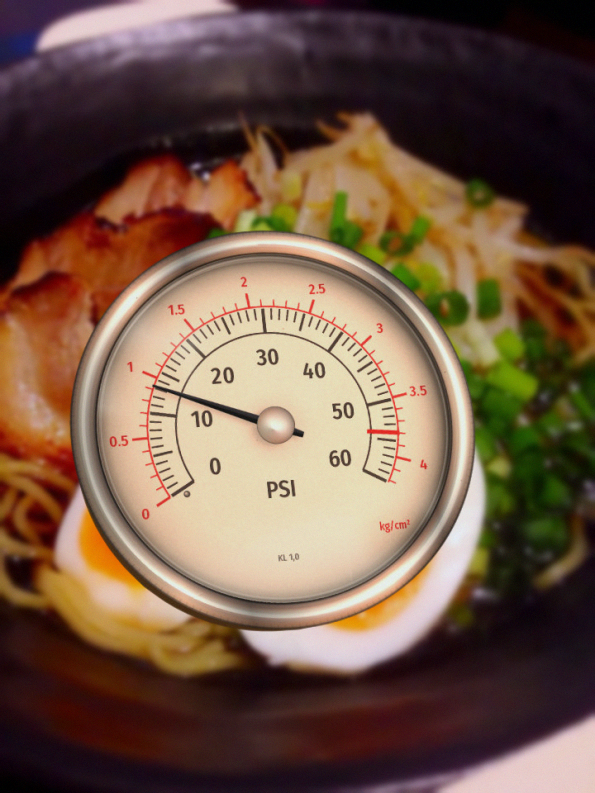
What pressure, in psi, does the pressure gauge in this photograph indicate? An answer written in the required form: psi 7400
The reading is psi 13
